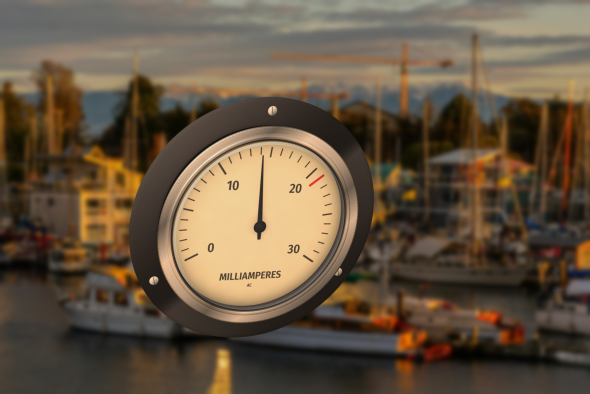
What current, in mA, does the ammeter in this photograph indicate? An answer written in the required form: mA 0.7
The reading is mA 14
